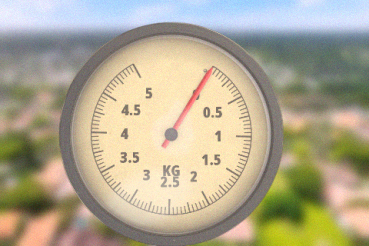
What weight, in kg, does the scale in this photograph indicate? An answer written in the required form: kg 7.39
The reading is kg 0
